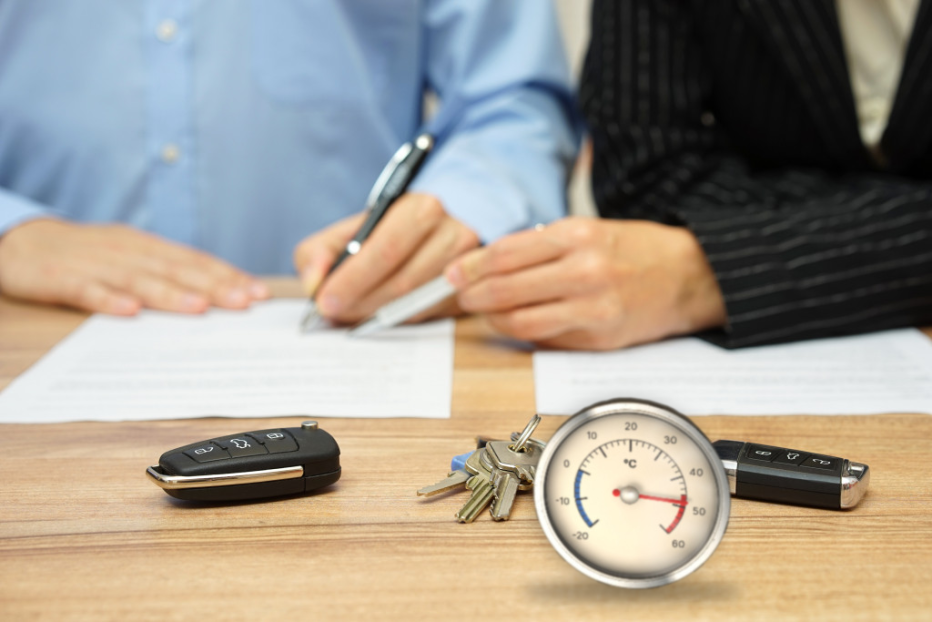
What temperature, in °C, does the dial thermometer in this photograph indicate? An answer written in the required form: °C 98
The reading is °C 48
